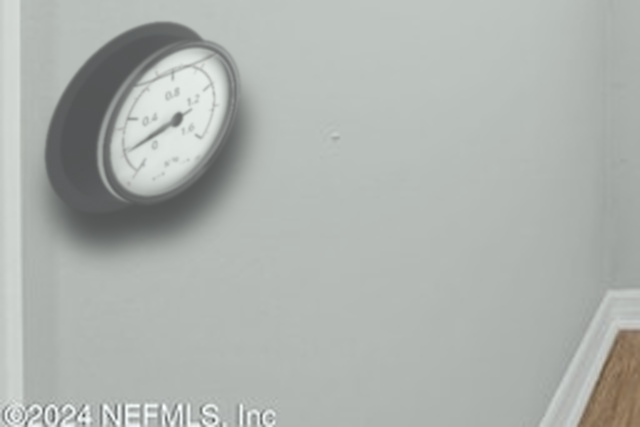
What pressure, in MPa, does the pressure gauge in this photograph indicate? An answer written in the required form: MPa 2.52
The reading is MPa 0.2
